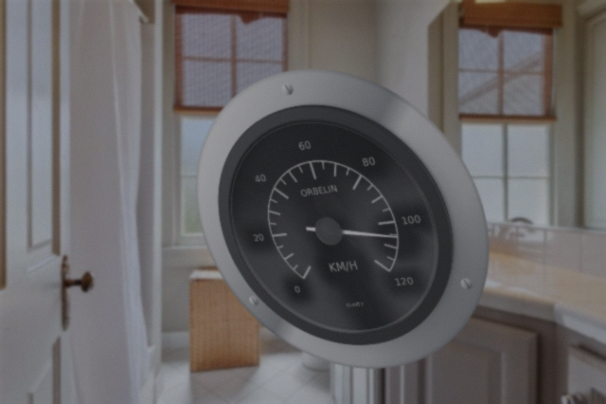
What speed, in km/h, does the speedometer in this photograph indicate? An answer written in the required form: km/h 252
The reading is km/h 105
